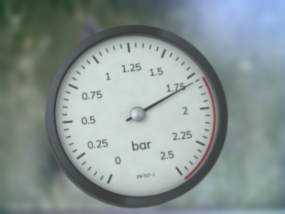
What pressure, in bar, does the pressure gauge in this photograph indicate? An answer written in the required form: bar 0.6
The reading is bar 1.8
